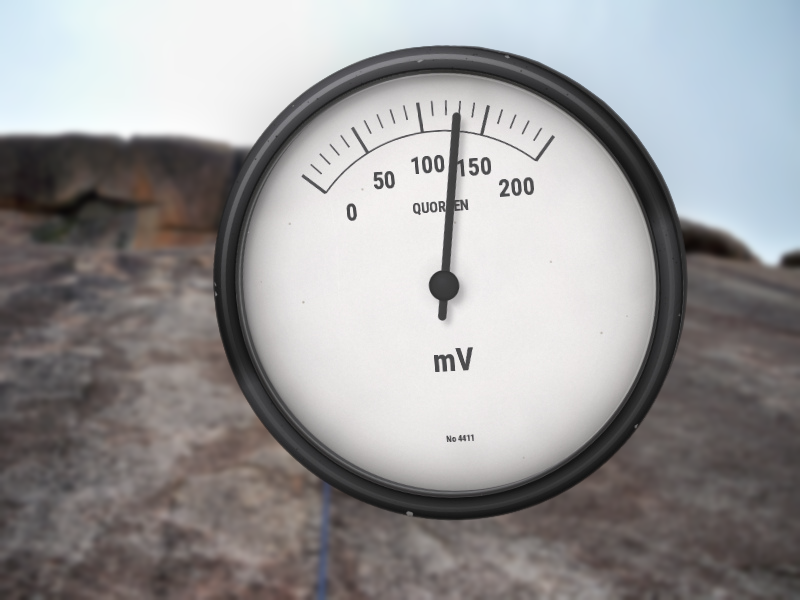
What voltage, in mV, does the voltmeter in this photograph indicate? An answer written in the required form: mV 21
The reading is mV 130
